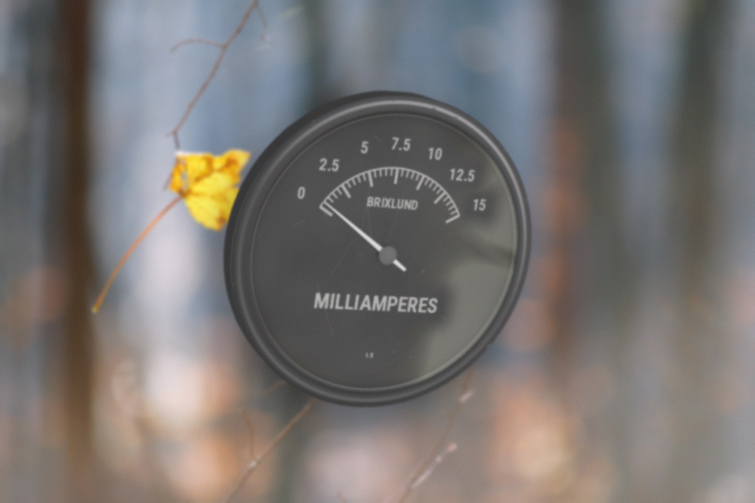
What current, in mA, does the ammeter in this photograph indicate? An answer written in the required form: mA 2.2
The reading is mA 0.5
